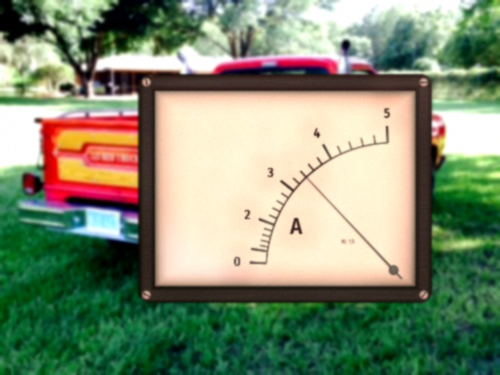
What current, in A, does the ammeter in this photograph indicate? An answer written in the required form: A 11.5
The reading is A 3.4
